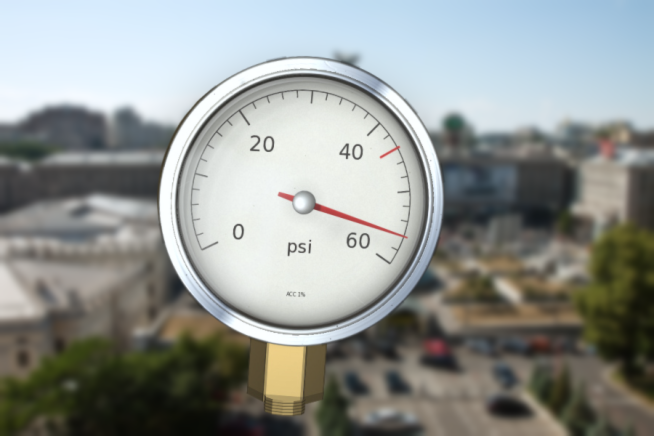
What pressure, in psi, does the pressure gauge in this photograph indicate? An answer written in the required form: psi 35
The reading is psi 56
